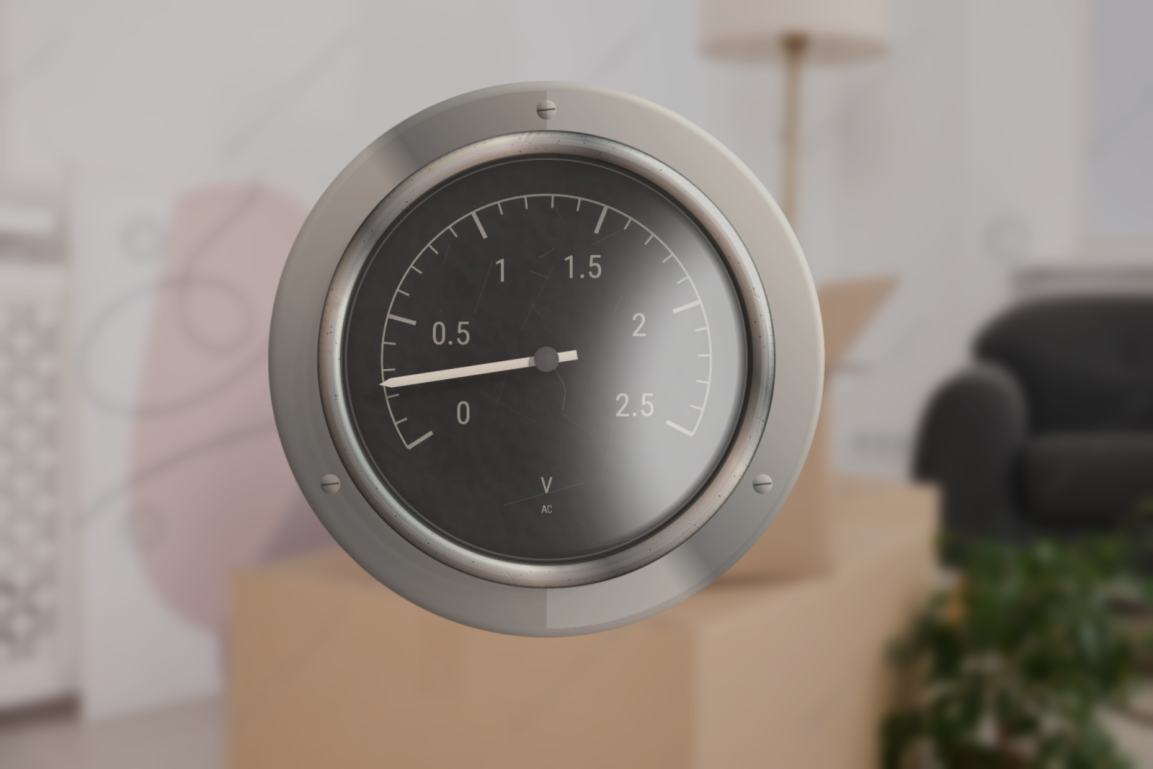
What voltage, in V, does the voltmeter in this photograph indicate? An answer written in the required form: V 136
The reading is V 0.25
